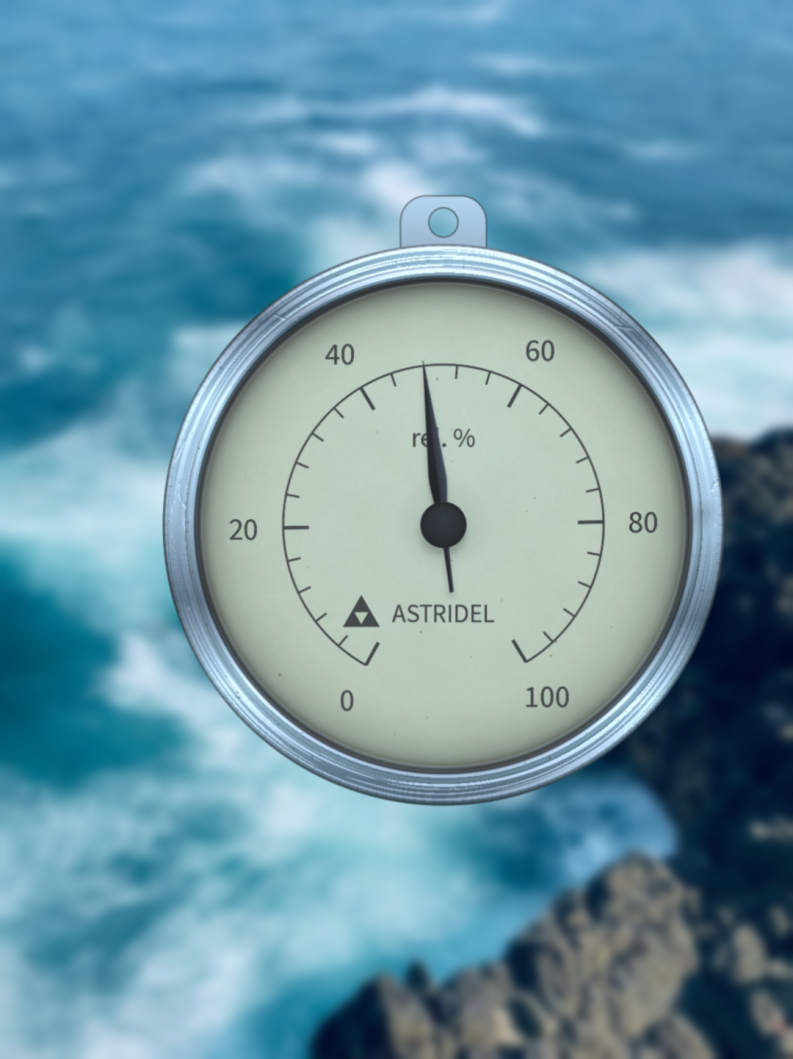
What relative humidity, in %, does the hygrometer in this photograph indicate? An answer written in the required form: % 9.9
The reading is % 48
